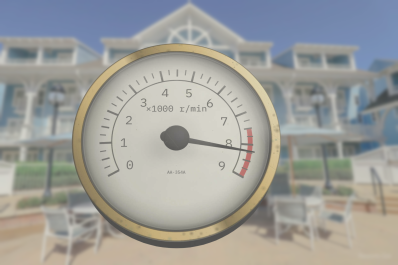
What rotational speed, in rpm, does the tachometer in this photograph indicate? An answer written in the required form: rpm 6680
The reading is rpm 8250
